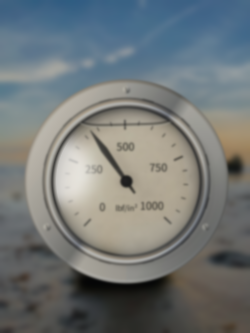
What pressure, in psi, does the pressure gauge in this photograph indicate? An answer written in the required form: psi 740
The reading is psi 375
